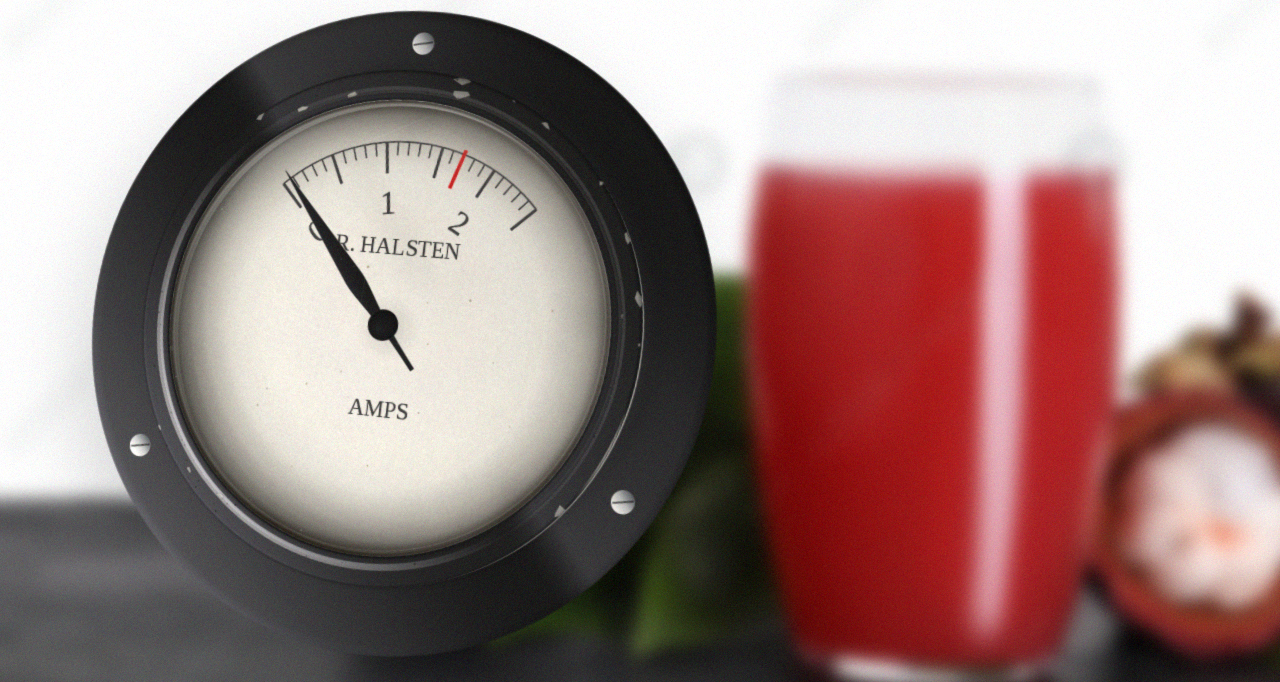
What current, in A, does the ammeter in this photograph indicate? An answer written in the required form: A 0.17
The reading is A 0.1
